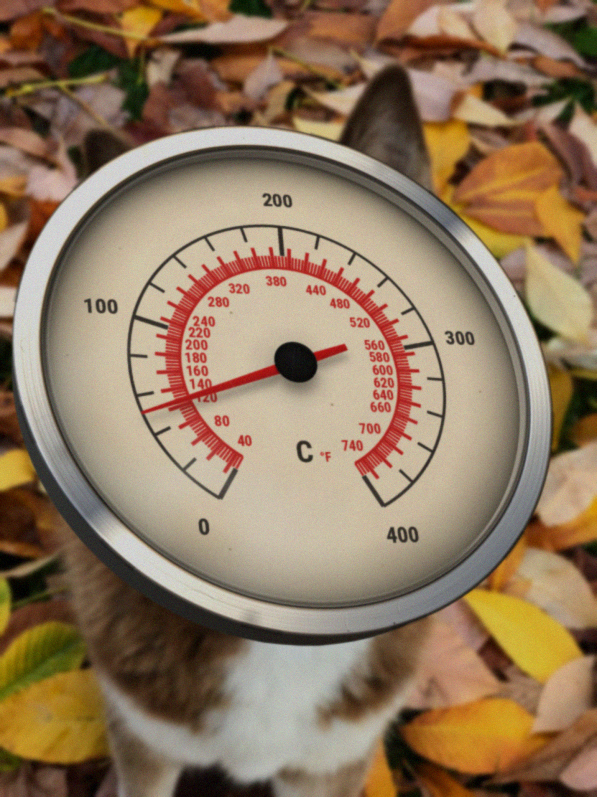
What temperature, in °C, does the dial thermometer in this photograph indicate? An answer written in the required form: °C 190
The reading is °C 50
